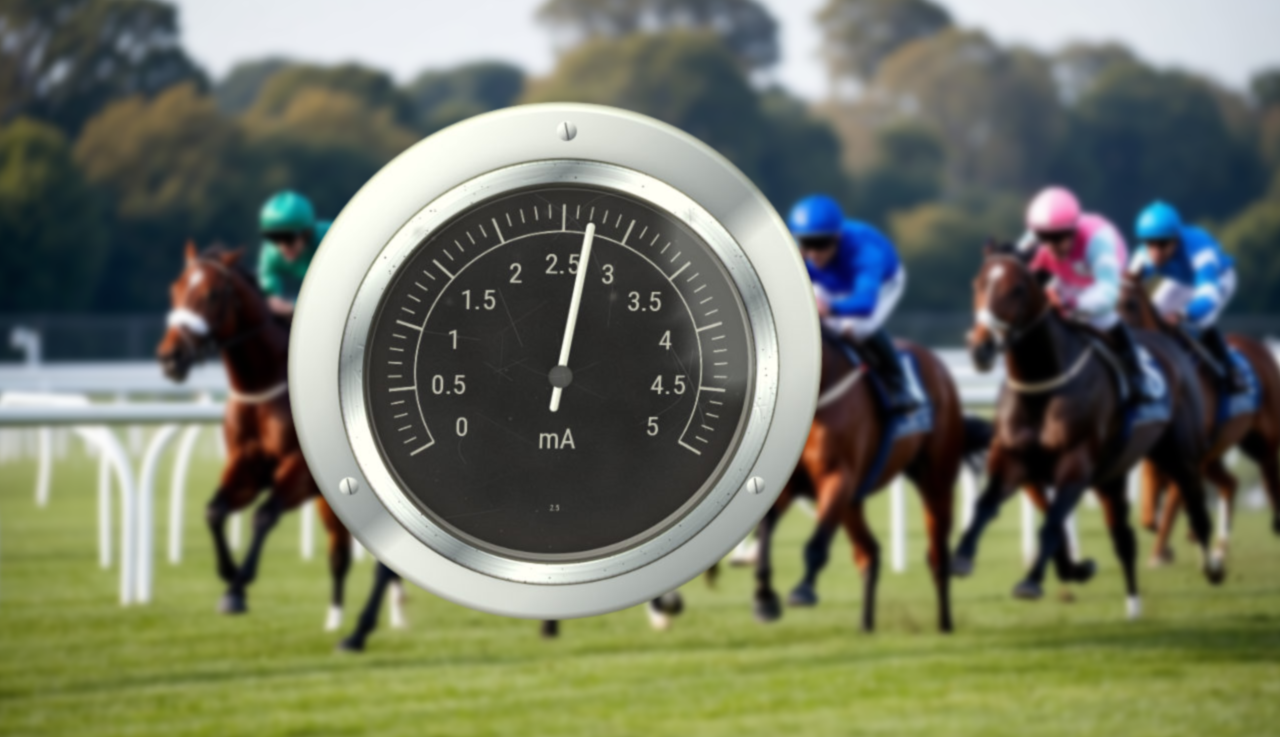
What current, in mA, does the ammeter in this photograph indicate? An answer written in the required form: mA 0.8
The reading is mA 2.7
